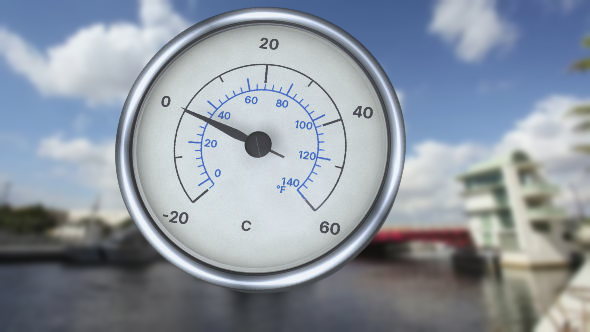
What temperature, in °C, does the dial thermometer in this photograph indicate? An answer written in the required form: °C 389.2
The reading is °C 0
